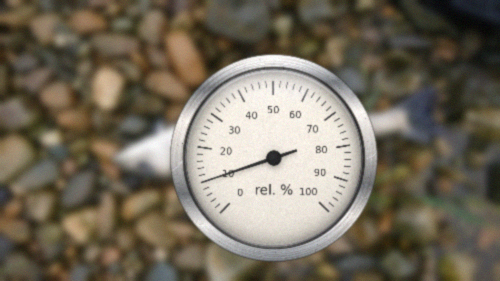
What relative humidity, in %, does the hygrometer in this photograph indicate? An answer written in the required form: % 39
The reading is % 10
